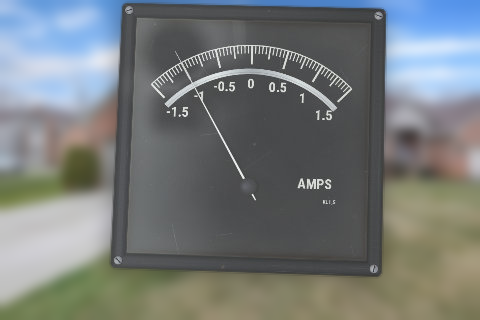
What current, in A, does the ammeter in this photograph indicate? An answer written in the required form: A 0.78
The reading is A -1
